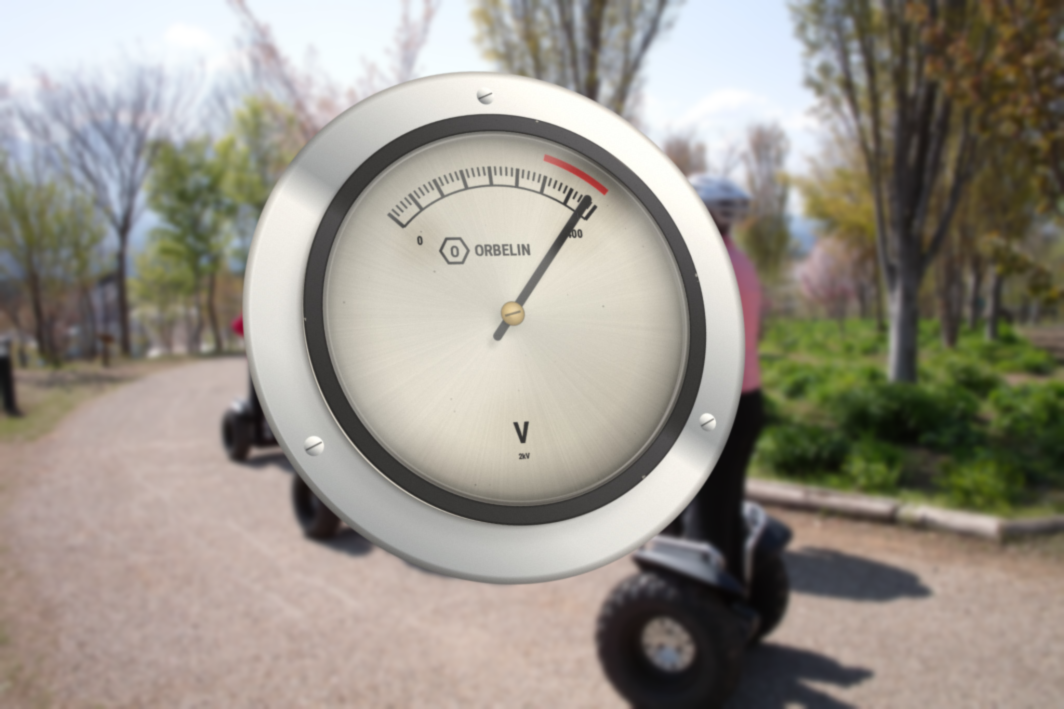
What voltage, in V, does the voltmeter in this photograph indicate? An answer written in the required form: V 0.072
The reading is V 380
